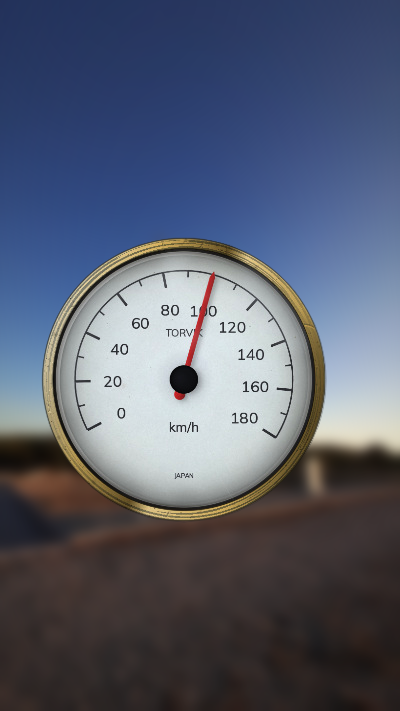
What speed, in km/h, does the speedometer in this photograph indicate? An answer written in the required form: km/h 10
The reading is km/h 100
